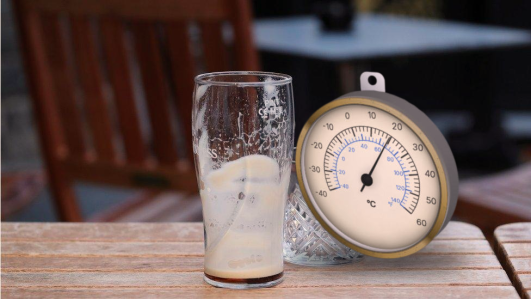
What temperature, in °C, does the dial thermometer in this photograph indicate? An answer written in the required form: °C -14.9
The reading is °C 20
